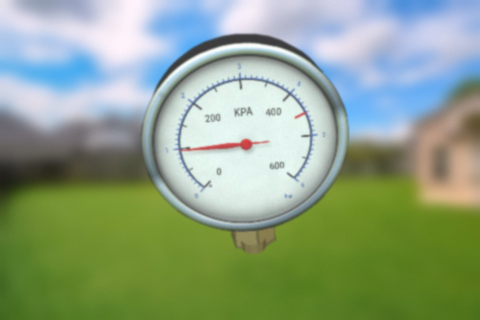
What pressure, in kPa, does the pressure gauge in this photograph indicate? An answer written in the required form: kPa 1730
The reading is kPa 100
